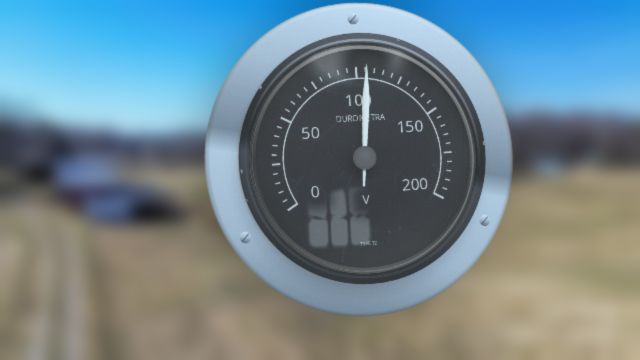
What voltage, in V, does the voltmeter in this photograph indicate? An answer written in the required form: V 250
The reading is V 105
